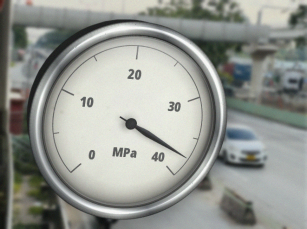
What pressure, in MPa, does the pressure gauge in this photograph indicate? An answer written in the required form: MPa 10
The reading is MPa 37.5
